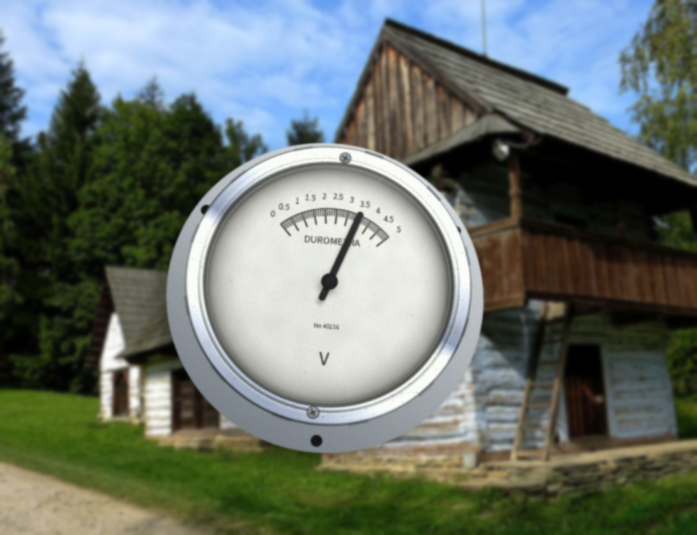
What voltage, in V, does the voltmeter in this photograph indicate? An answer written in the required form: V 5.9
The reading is V 3.5
